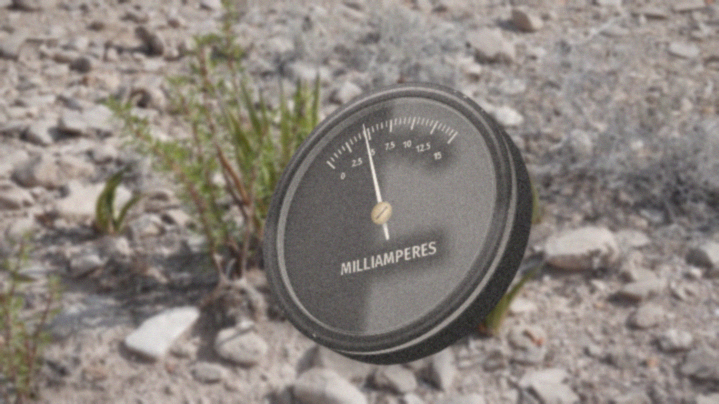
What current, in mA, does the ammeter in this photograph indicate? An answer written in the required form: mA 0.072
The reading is mA 5
